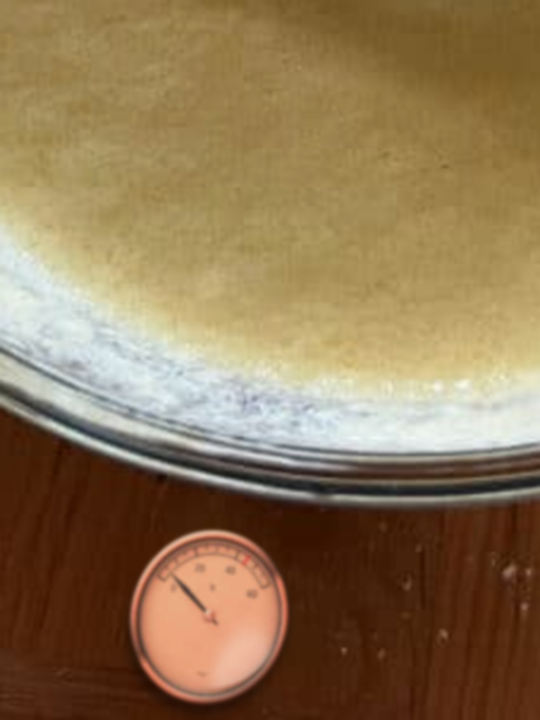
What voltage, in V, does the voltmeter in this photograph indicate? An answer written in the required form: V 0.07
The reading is V 5
